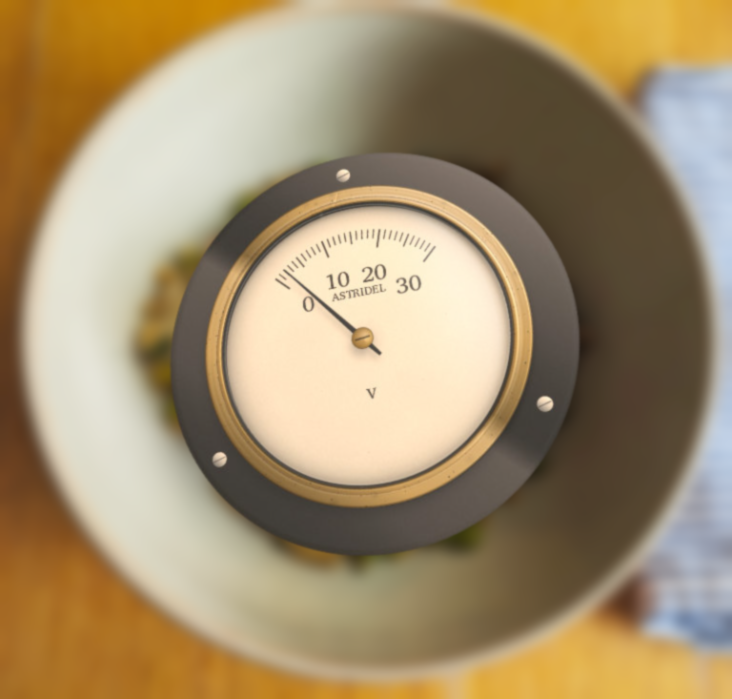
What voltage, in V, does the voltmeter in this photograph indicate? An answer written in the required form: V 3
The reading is V 2
